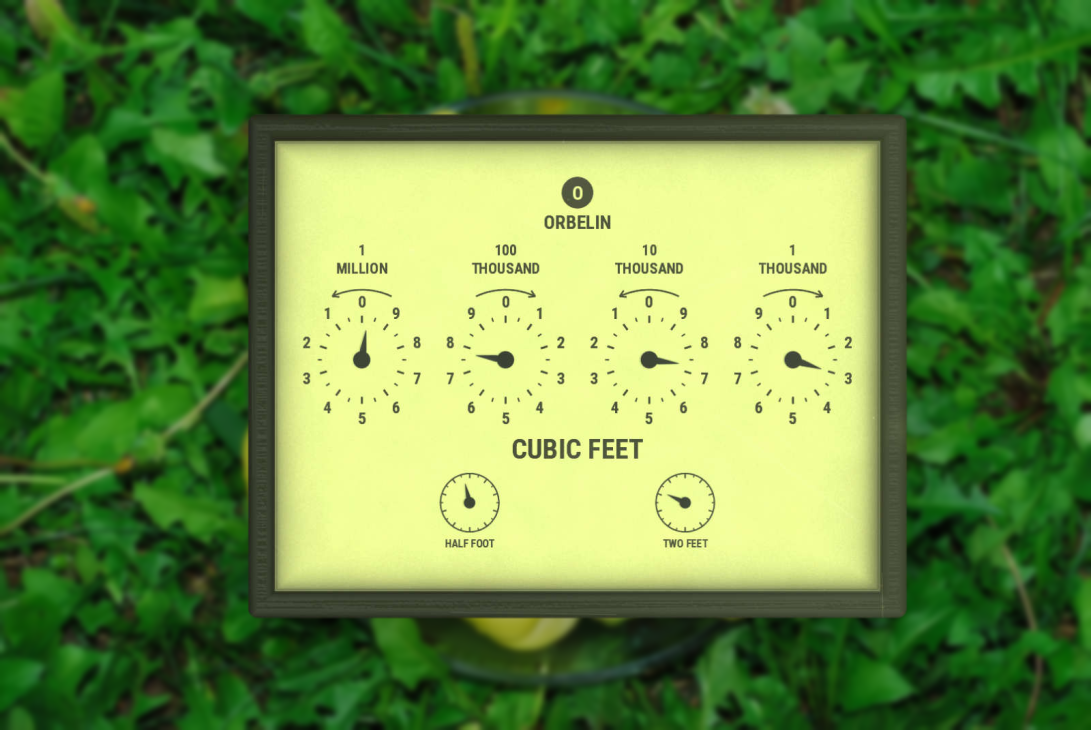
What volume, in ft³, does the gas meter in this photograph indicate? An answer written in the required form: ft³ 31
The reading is ft³ 977300
